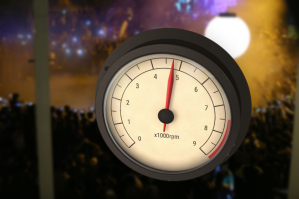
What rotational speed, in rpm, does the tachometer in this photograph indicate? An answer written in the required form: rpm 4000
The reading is rpm 4750
